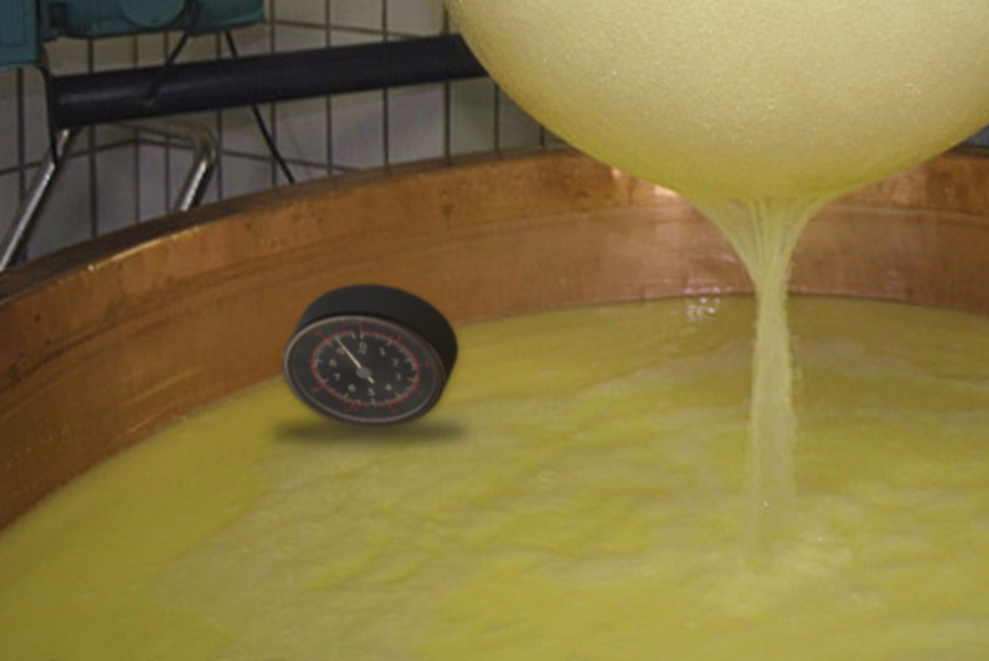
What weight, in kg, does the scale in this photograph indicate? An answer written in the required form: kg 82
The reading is kg 9.5
